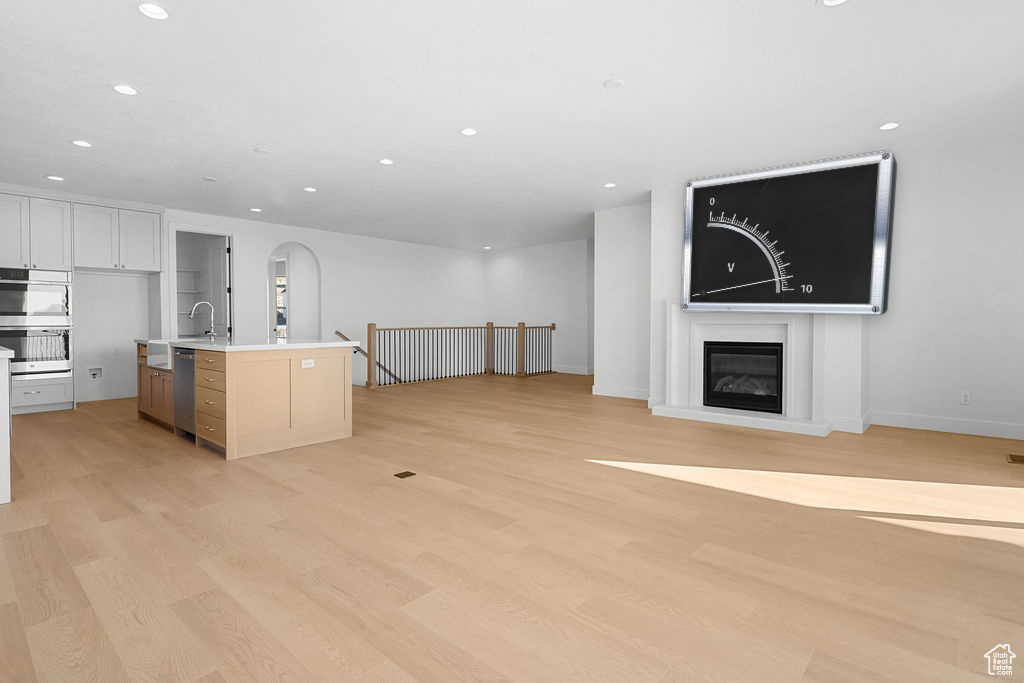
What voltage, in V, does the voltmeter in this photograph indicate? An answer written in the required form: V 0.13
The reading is V 9
